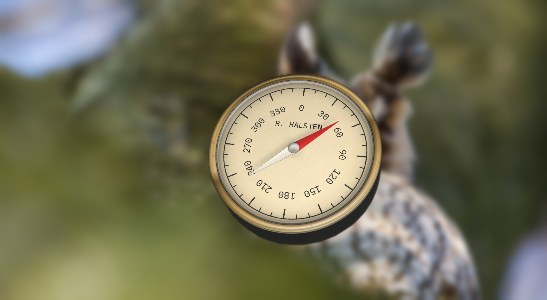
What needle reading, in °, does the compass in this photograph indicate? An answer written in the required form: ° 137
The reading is ° 50
